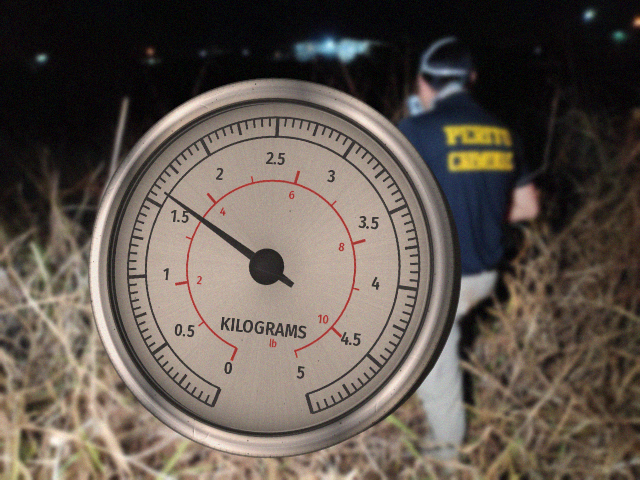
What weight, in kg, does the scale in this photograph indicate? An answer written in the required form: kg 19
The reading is kg 1.6
